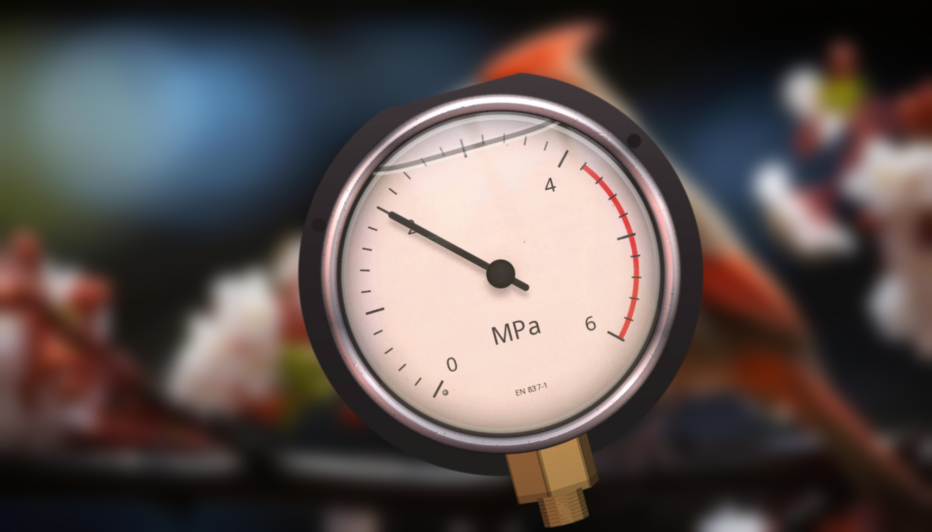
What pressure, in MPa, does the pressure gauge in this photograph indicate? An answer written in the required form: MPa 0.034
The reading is MPa 2
